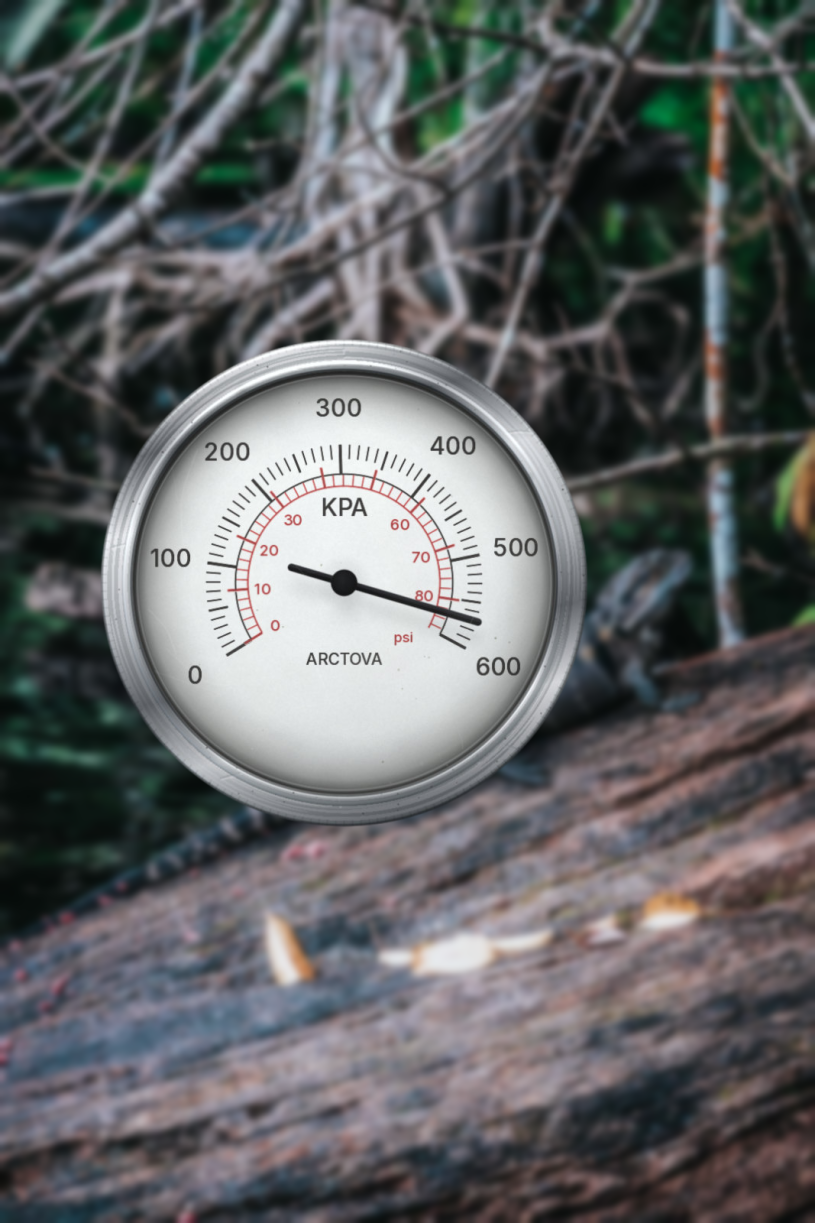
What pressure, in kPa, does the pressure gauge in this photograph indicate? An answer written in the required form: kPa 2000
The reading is kPa 570
